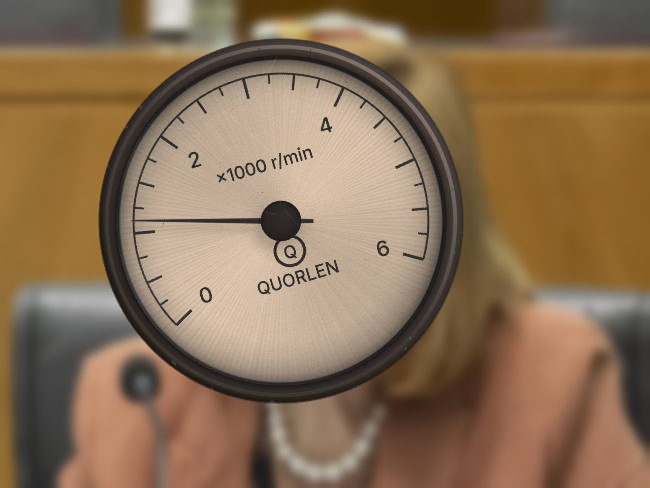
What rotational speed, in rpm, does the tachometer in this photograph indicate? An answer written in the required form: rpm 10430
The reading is rpm 1125
